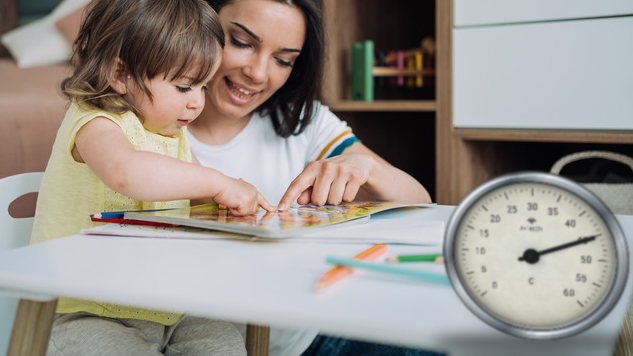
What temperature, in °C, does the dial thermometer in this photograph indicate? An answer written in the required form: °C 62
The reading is °C 45
